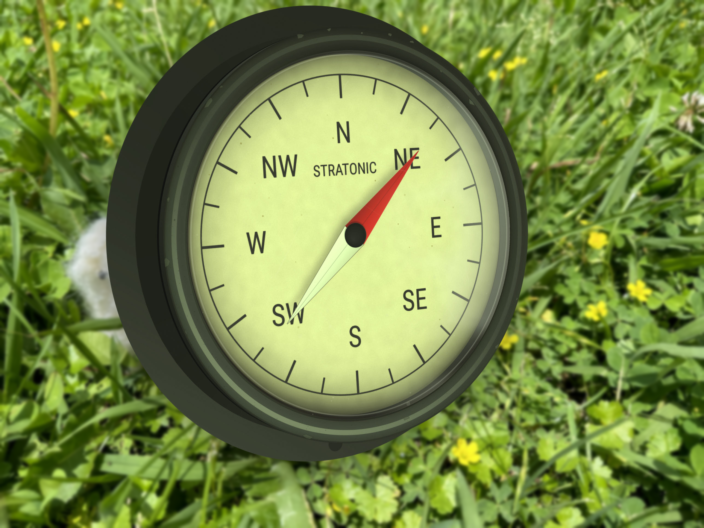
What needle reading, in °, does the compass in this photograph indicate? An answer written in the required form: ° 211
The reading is ° 45
